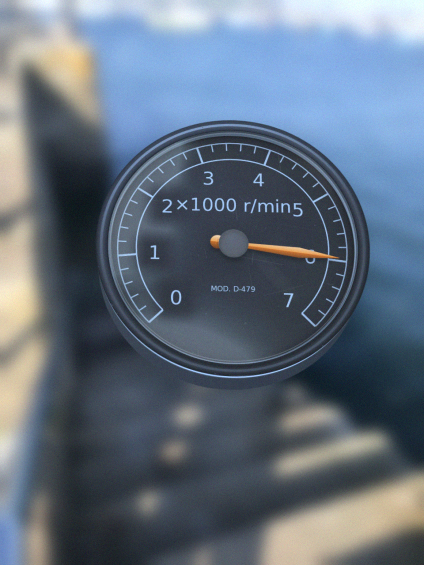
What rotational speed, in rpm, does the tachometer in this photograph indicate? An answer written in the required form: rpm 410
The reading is rpm 6000
